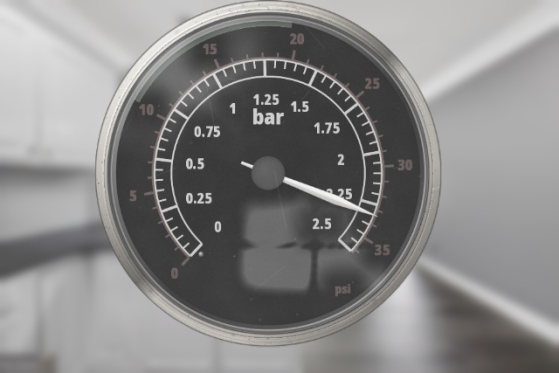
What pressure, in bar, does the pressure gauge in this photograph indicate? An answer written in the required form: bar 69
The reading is bar 2.3
